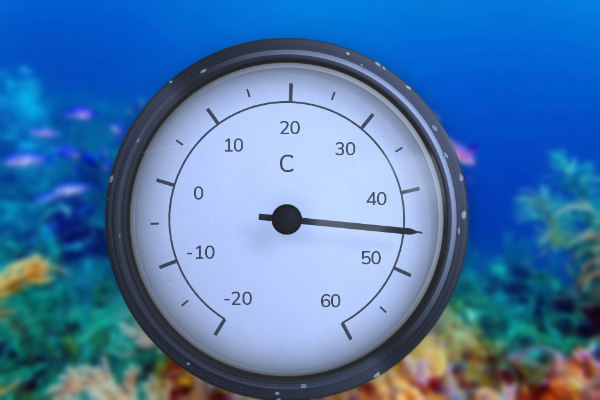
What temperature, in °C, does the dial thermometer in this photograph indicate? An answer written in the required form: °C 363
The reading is °C 45
